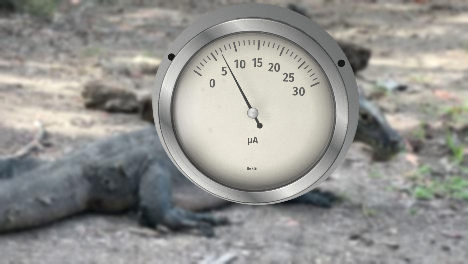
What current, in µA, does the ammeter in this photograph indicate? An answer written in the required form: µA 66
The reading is µA 7
